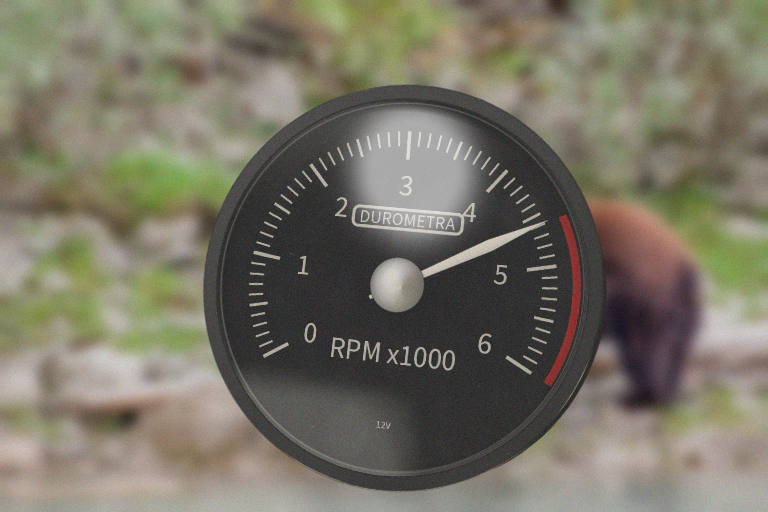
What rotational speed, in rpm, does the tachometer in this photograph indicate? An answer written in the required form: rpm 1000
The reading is rpm 4600
